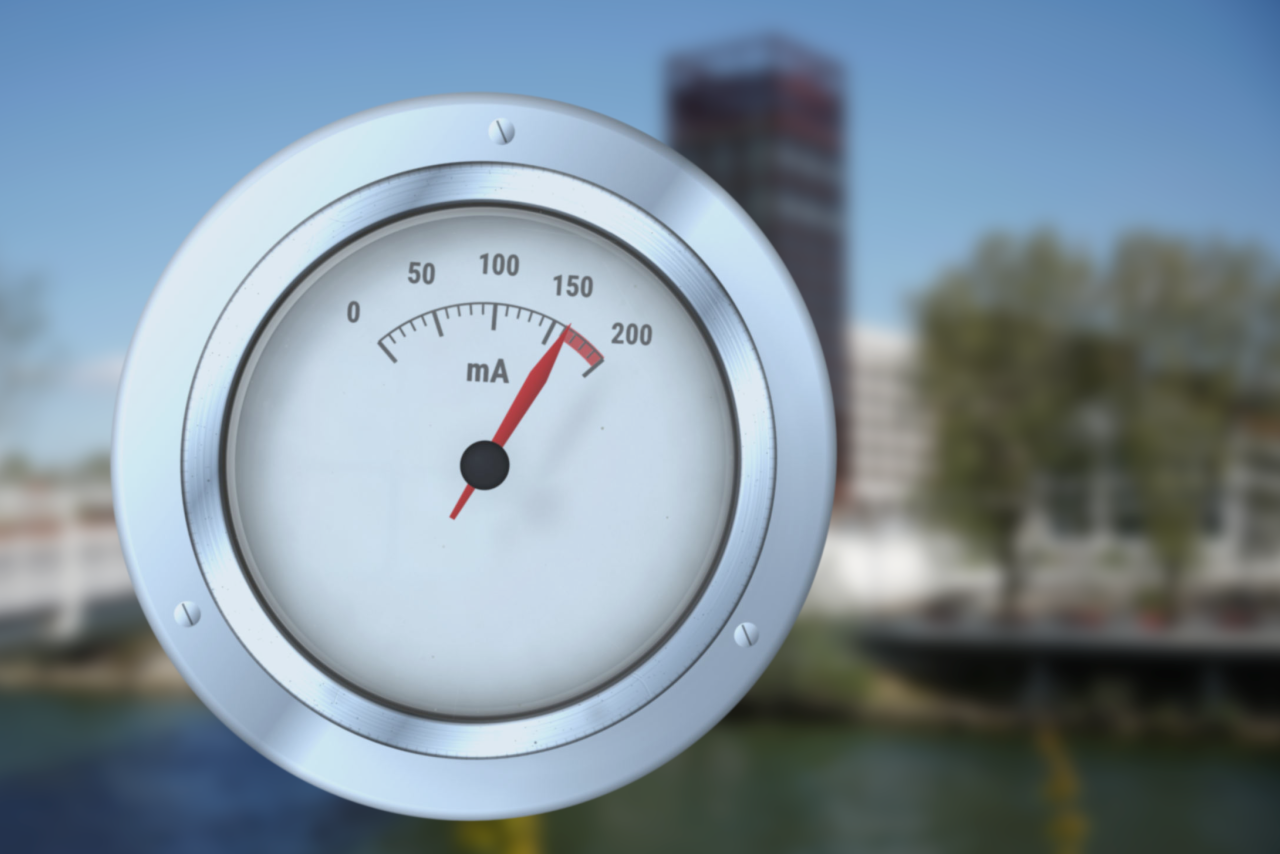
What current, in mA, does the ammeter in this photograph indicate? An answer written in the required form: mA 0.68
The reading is mA 160
